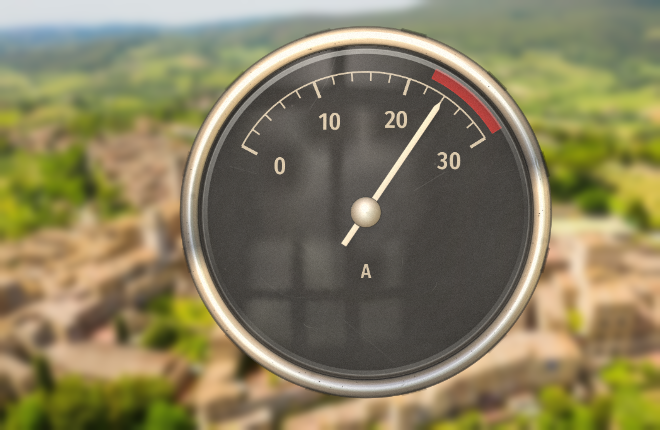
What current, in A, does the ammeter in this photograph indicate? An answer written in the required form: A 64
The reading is A 24
